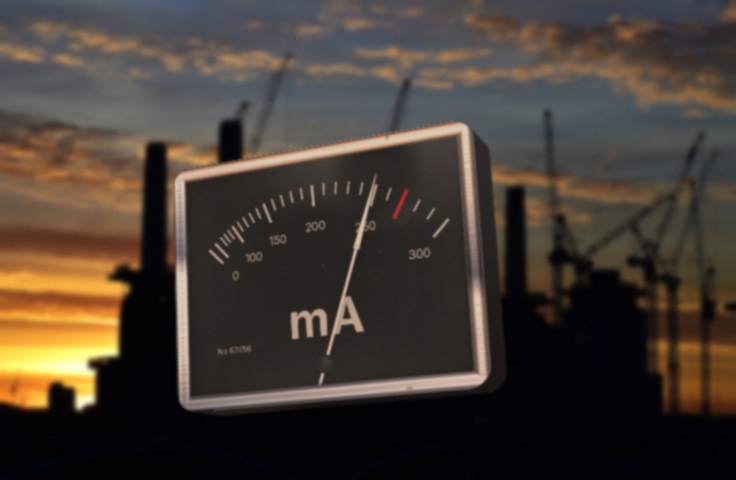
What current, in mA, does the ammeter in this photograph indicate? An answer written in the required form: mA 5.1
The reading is mA 250
